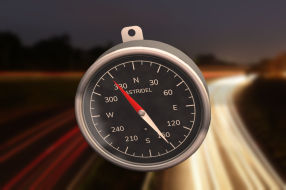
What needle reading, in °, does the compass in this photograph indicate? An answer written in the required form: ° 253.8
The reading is ° 330
